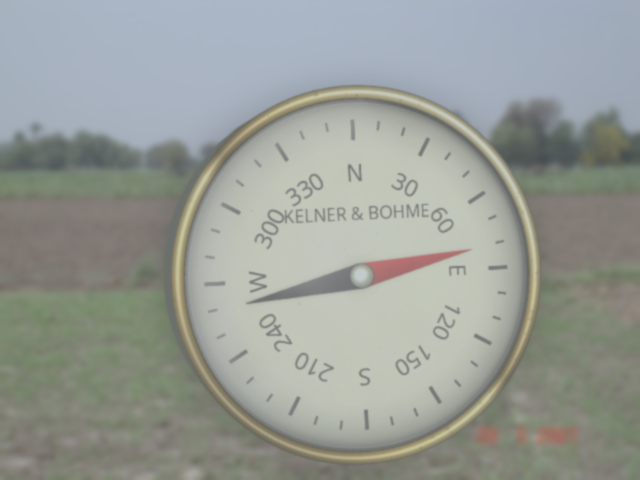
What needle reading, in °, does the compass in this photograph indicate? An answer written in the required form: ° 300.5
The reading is ° 80
